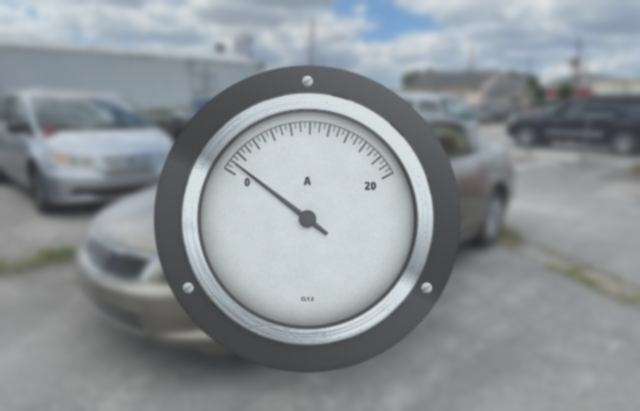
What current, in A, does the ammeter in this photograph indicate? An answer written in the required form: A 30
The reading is A 1
